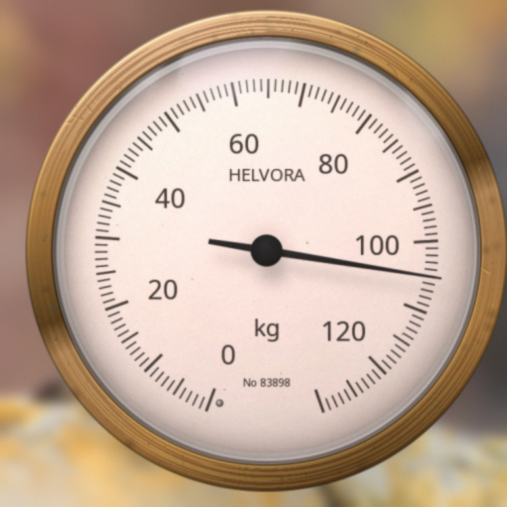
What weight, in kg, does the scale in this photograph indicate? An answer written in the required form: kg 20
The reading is kg 105
